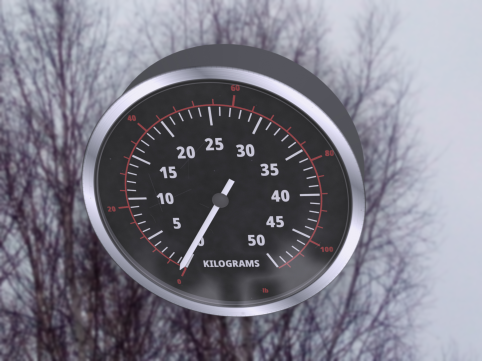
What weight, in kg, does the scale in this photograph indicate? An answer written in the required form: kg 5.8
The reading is kg 0.5
